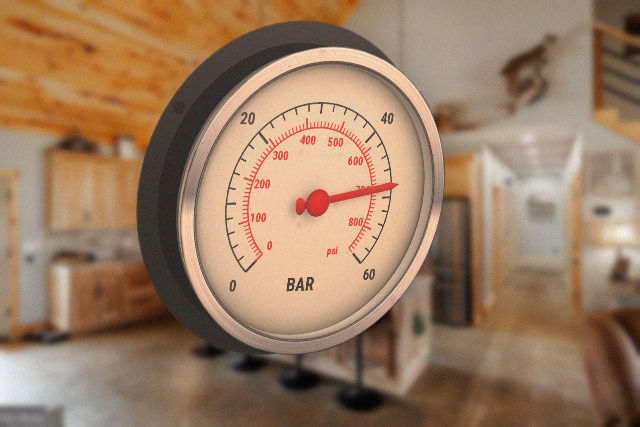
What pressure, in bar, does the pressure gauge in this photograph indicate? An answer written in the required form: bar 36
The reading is bar 48
